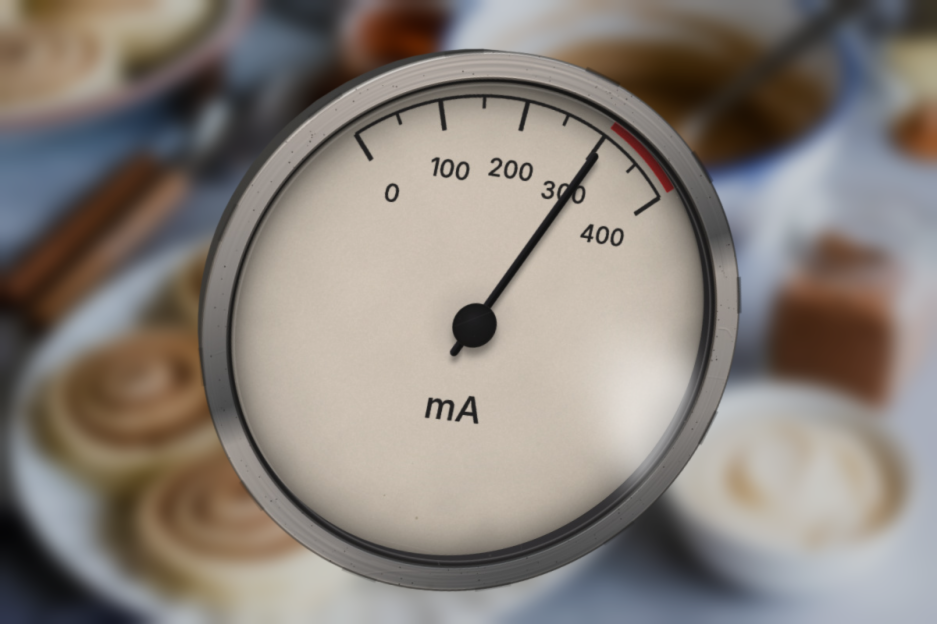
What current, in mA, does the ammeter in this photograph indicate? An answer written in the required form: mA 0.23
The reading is mA 300
